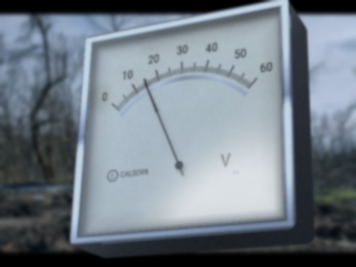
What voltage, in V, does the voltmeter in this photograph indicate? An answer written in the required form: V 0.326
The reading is V 15
